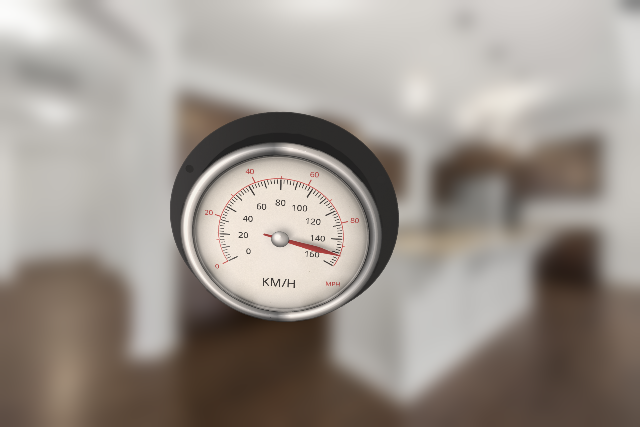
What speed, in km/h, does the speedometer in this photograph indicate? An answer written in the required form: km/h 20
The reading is km/h 150
